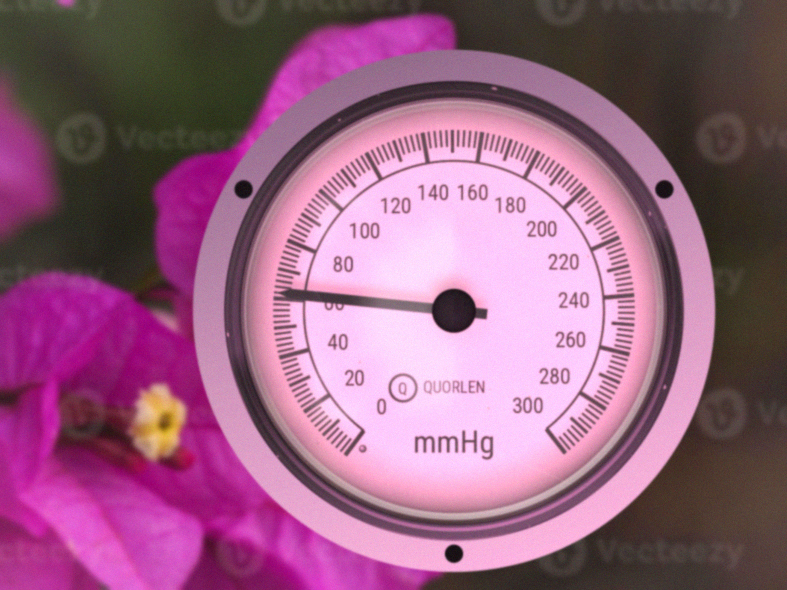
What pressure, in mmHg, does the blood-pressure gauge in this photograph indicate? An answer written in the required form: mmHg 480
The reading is mmHg 62
